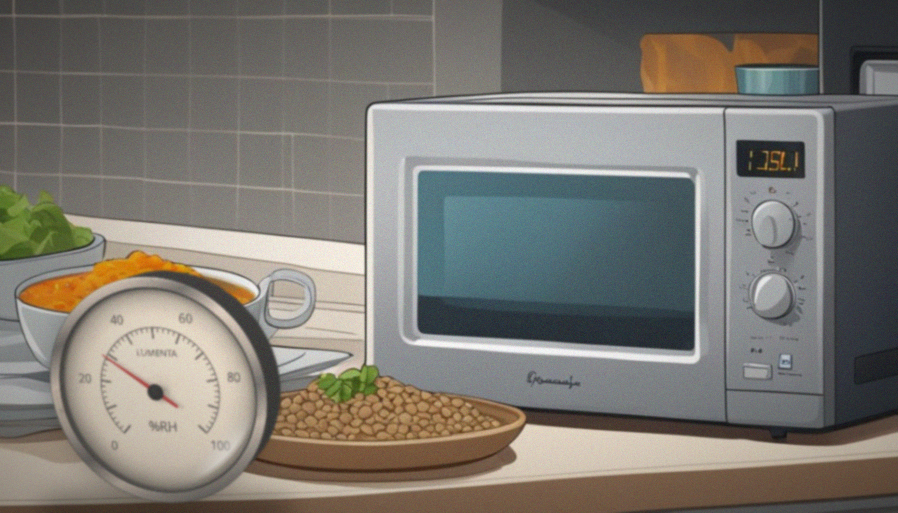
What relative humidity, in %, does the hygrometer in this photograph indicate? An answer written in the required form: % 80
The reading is % 30
